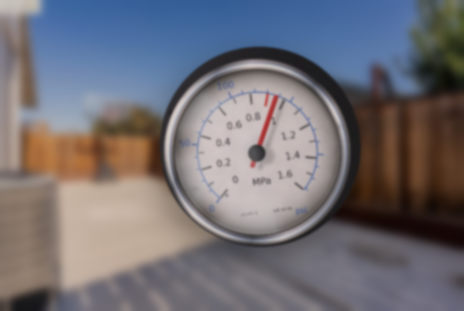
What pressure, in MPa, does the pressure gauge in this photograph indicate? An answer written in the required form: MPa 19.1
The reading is MPa 0.95
